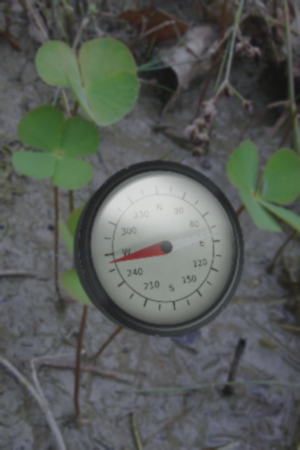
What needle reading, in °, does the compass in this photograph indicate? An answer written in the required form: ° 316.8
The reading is ° 262.5
